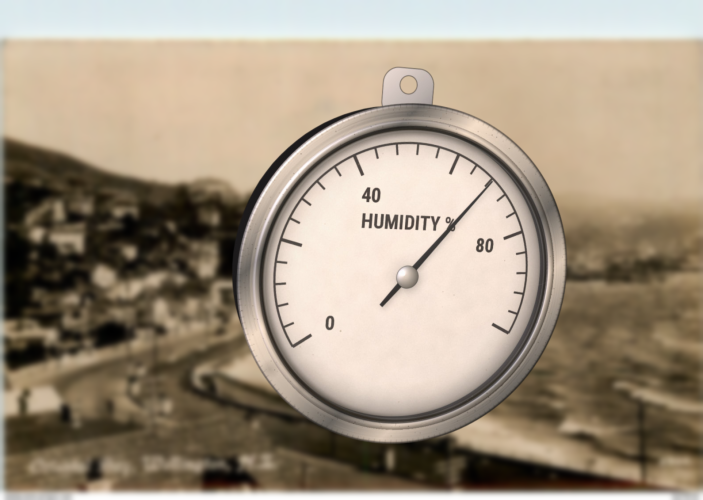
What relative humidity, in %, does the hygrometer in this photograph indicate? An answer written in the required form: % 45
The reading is % 68
